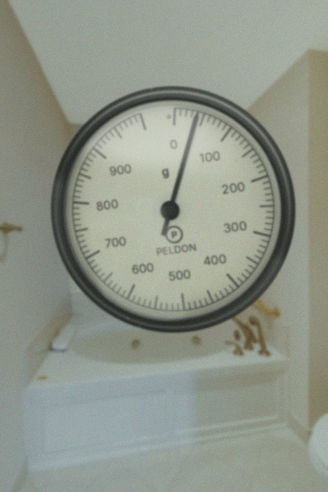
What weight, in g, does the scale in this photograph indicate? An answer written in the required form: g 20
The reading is g 40
